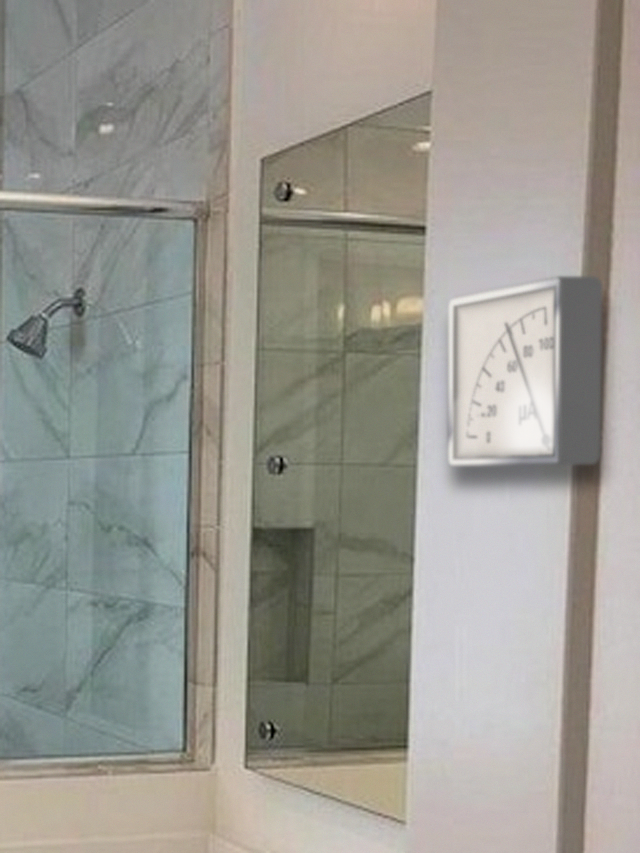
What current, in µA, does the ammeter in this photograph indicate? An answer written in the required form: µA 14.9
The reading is µA 70
